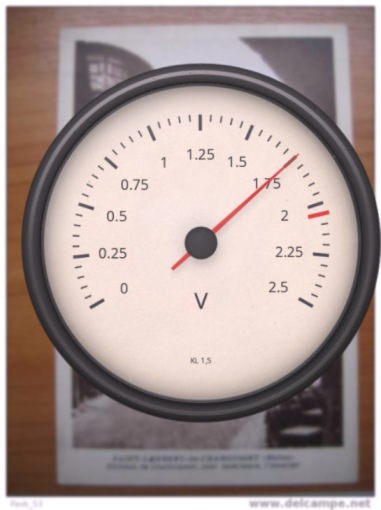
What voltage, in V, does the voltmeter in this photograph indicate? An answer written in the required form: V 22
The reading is V 1.75
